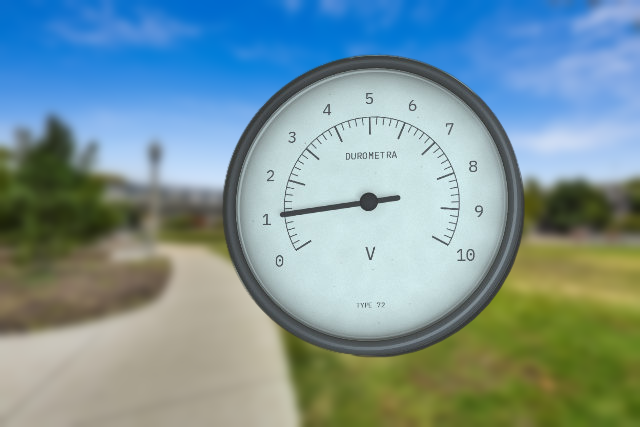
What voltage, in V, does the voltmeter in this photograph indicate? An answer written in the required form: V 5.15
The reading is V 1
